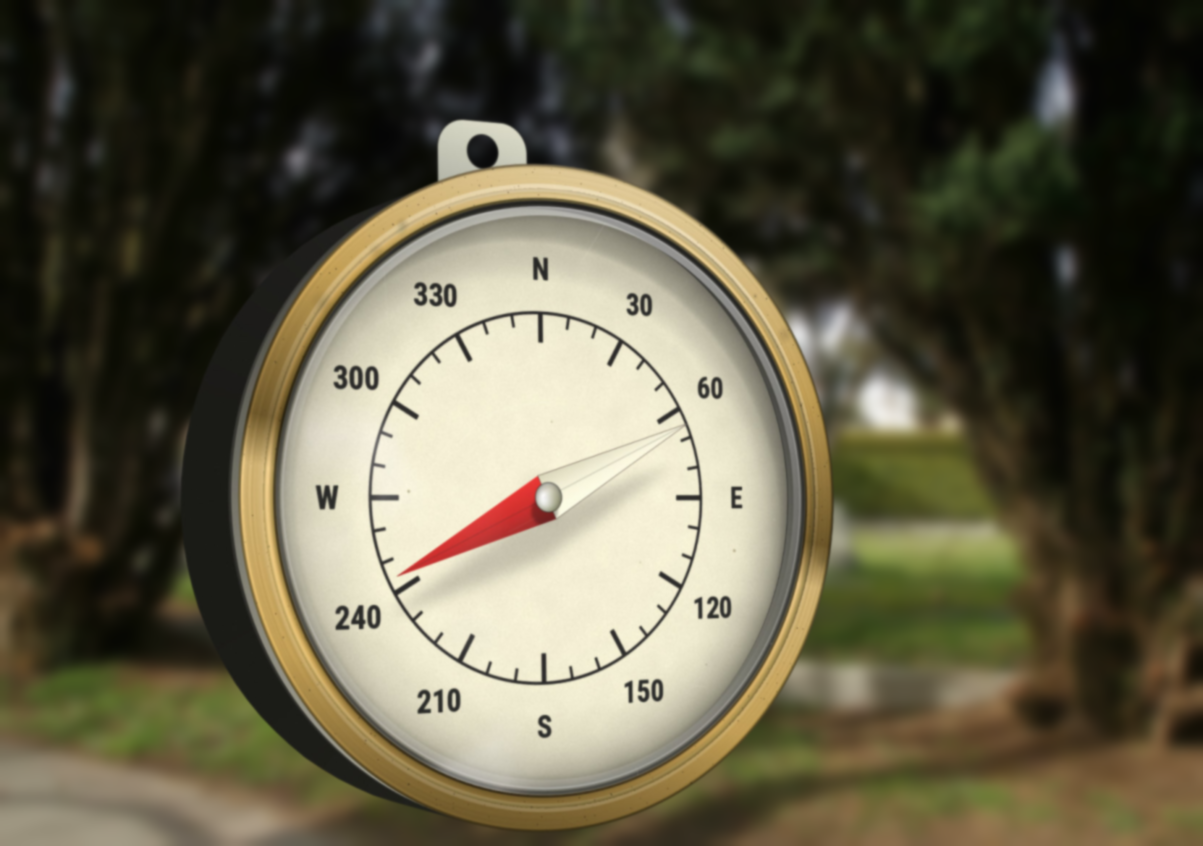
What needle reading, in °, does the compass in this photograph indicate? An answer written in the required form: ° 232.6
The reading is ° 245
